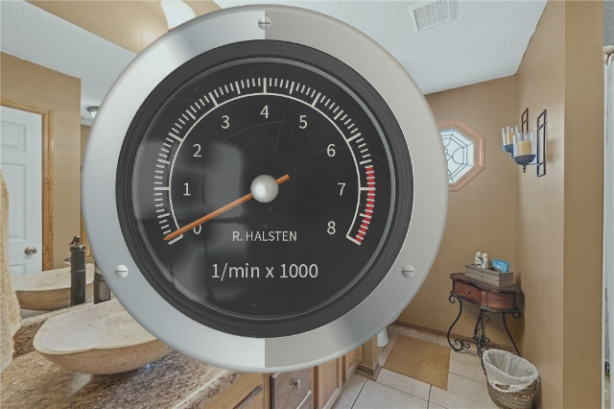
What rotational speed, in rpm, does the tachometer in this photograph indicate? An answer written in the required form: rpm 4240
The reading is rpm 100
